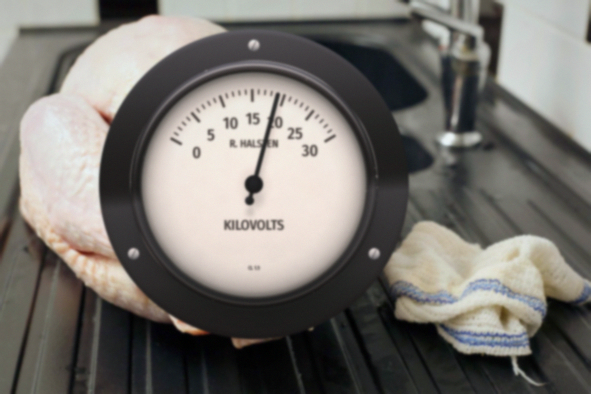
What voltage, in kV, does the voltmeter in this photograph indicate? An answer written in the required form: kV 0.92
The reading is kV 19
